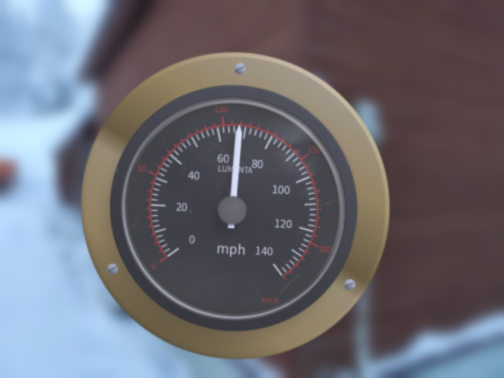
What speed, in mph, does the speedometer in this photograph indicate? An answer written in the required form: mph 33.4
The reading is mph 68
